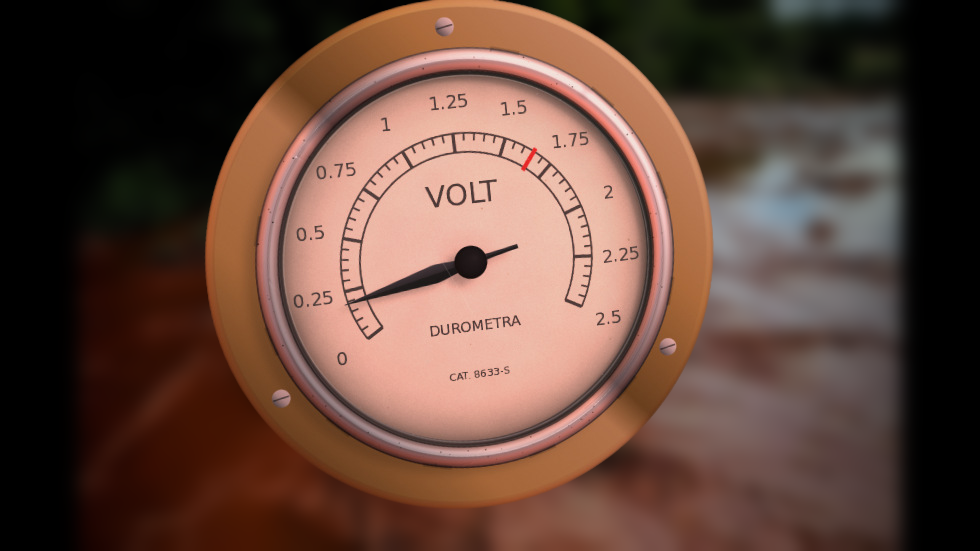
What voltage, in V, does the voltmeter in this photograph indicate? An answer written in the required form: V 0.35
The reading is V 0.2
